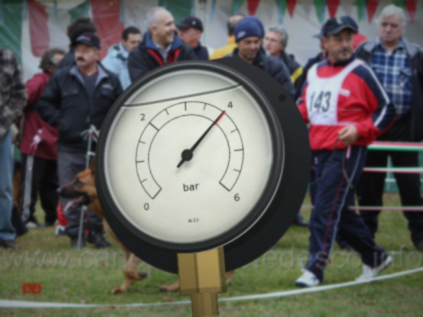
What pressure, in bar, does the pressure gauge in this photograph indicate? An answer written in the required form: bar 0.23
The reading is bar 4
